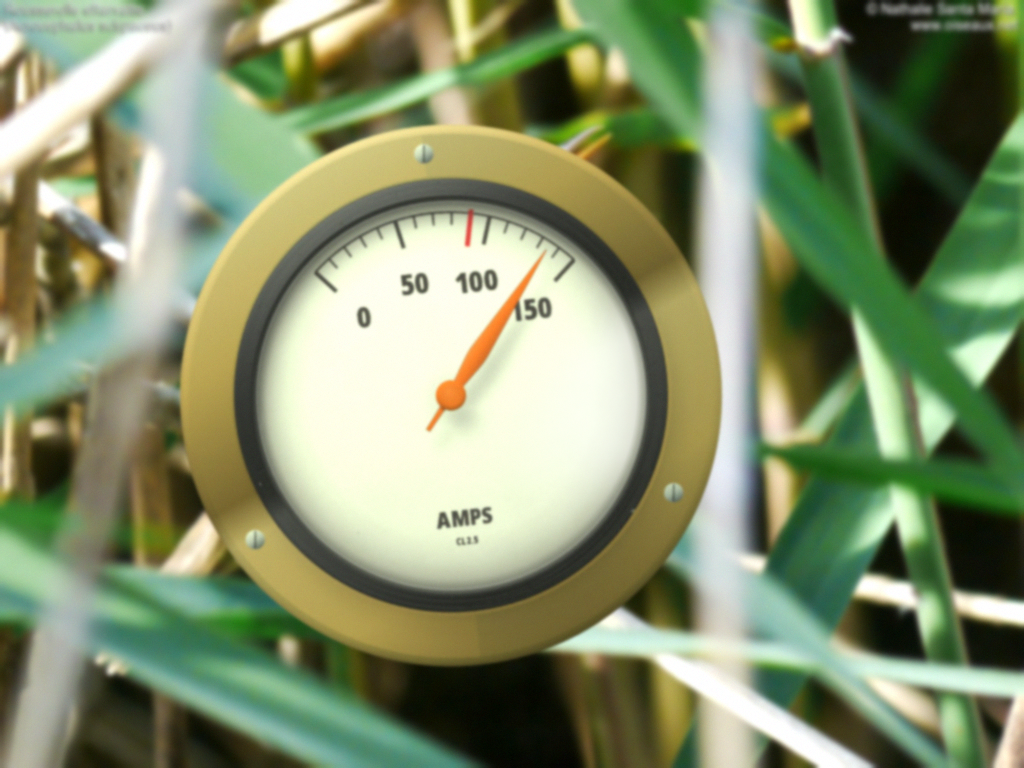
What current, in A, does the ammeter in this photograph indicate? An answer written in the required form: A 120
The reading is A 135
